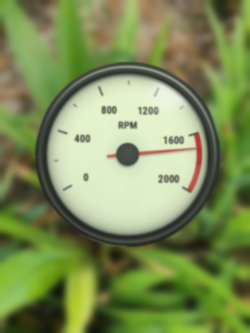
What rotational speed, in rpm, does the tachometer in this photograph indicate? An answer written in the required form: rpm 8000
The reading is rpm 1700
